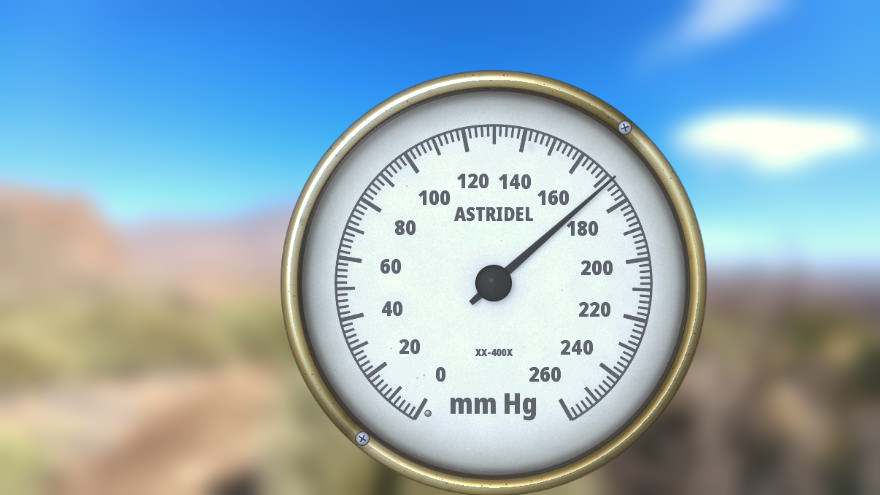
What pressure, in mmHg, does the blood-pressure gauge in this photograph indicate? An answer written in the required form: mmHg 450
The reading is mmHg 172
